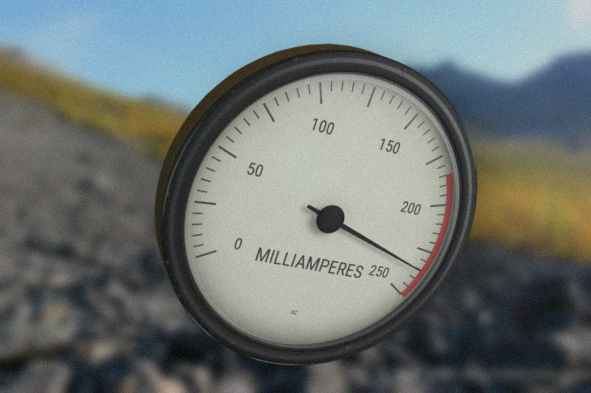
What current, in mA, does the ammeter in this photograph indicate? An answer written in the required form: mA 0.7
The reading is mA 235
